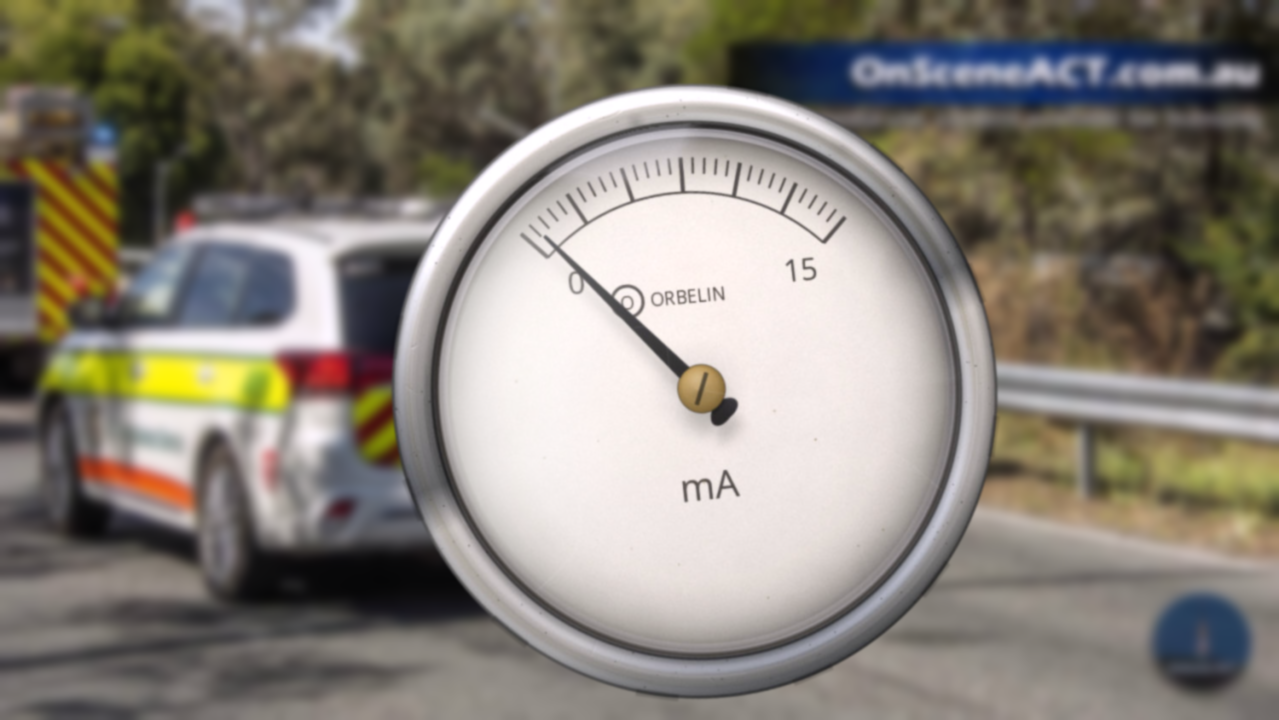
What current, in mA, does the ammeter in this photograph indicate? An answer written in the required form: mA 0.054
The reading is mA 0.5
